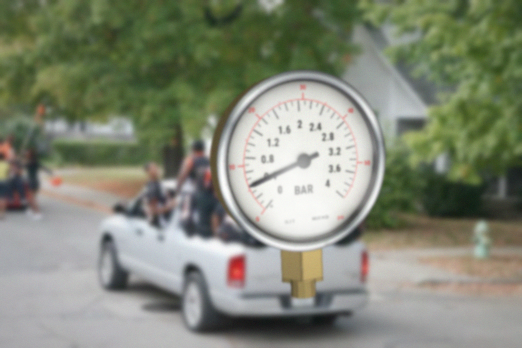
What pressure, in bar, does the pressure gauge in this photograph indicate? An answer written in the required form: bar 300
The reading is bar 0.4
